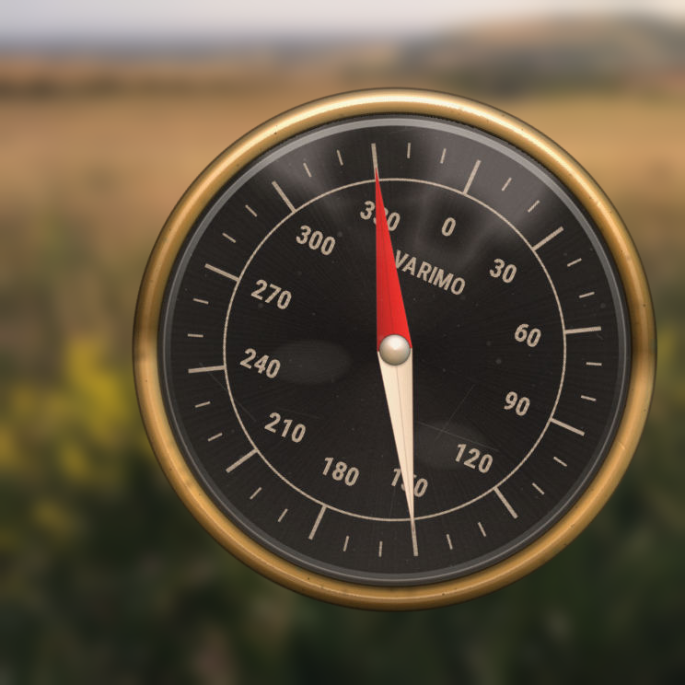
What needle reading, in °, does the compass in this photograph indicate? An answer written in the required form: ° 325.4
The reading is ° 330
